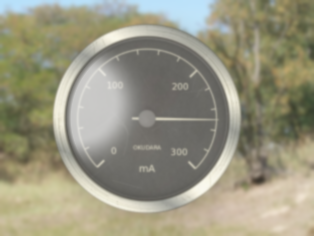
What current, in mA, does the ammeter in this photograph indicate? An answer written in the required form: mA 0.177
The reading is mA 250
